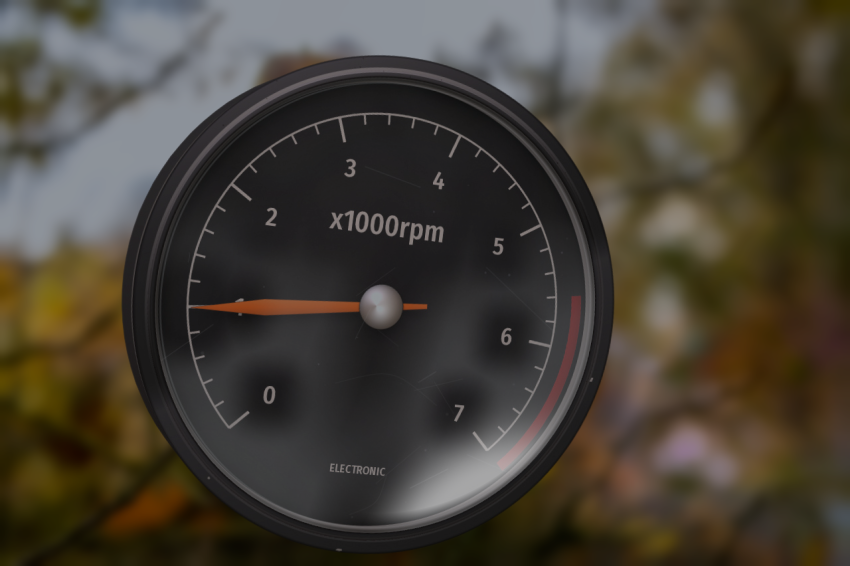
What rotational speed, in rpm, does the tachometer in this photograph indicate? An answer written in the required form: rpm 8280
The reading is rpm 1000
